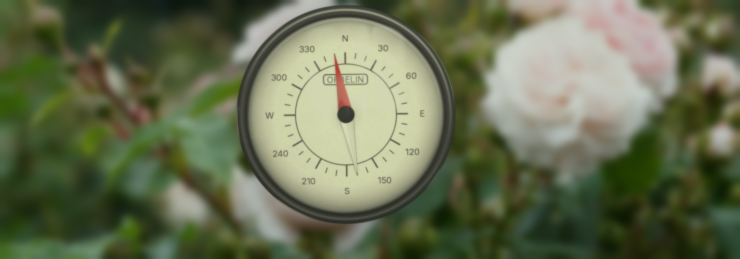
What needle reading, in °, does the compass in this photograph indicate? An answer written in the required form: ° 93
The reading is ° 350
